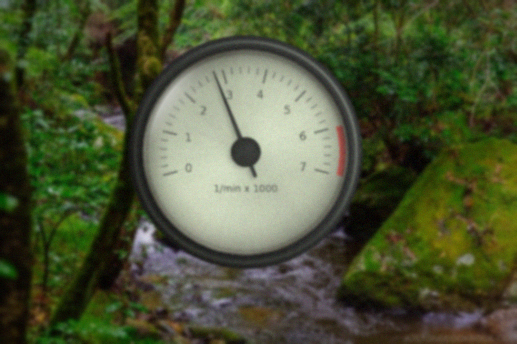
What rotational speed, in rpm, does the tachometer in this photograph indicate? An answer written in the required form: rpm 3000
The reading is rpm 2800
